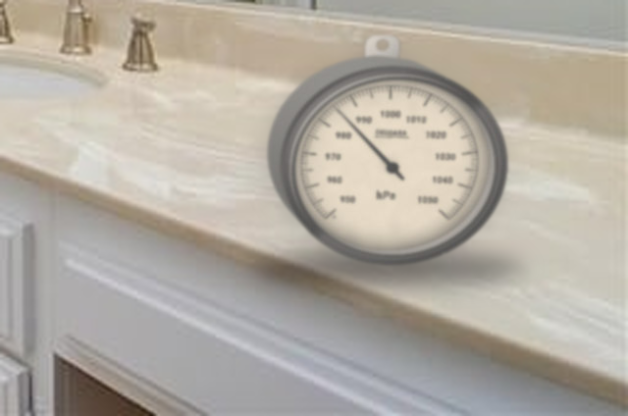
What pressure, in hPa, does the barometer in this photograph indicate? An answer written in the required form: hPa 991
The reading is hPa 985
